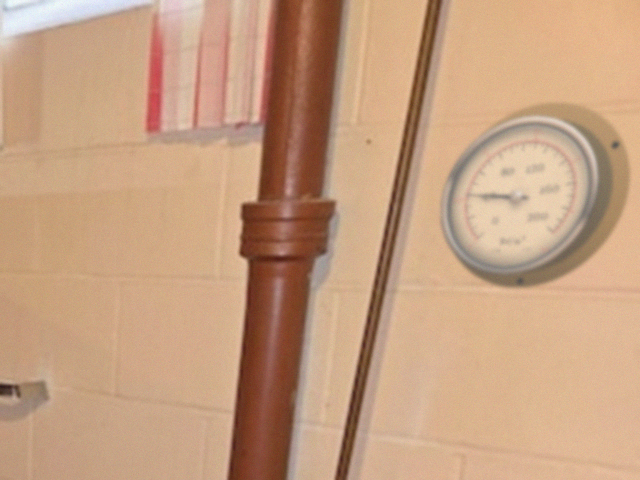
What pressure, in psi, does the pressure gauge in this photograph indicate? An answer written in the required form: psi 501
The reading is psi 40
